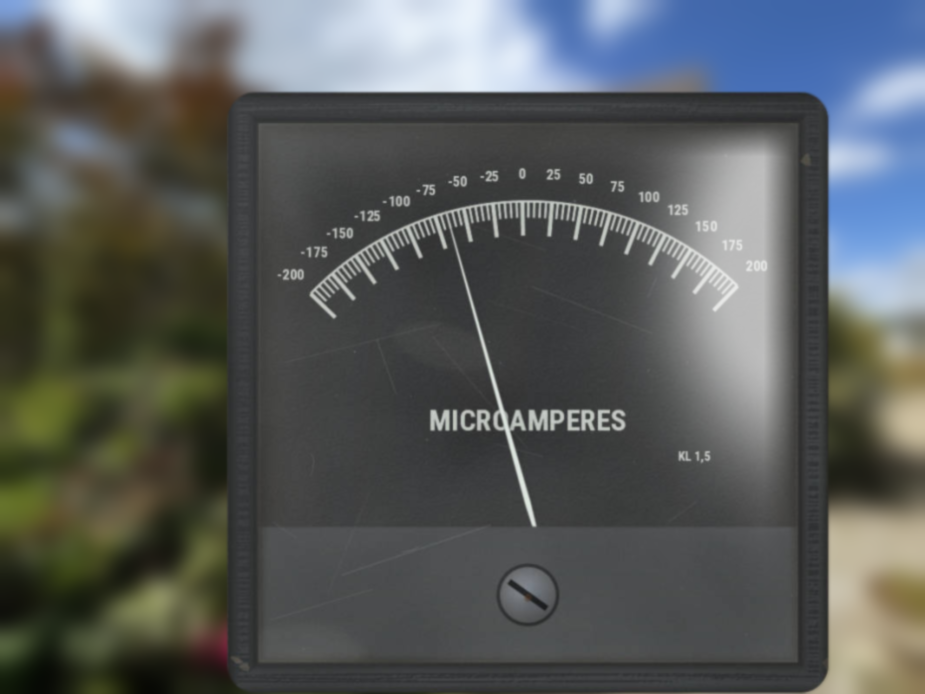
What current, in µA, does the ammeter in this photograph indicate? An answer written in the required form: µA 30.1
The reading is µA -65
